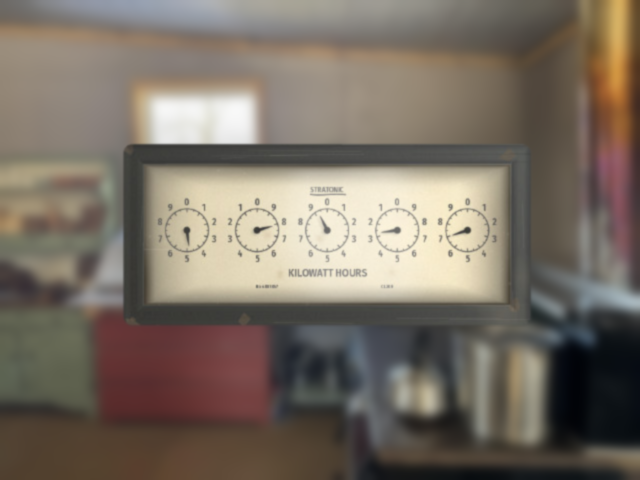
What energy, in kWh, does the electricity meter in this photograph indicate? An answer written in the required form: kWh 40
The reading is kWh 47927
